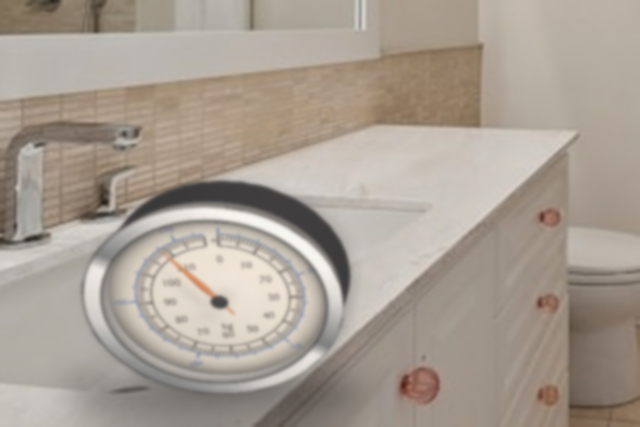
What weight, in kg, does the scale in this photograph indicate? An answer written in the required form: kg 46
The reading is kg 110
